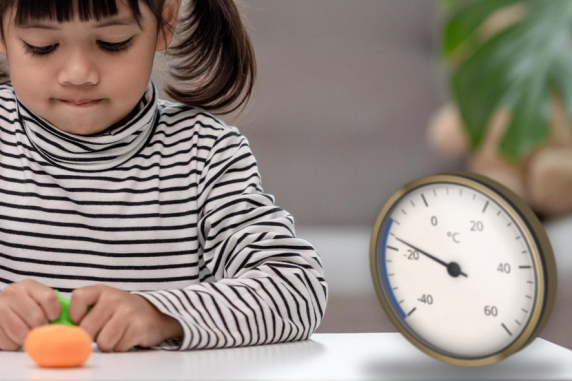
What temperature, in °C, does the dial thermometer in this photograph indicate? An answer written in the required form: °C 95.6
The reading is °C -16
